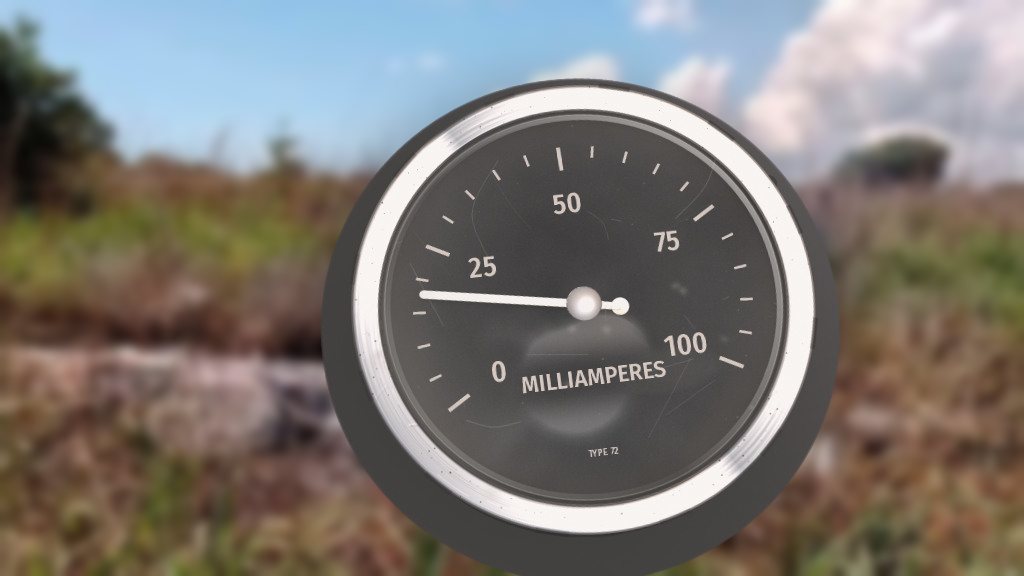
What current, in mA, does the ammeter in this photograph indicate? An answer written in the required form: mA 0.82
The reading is mA 17.5
